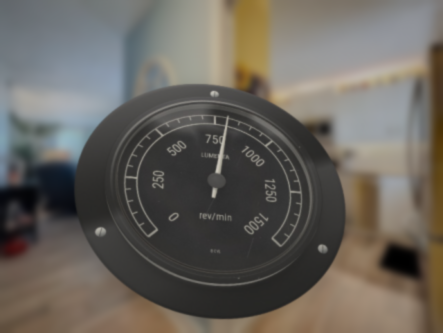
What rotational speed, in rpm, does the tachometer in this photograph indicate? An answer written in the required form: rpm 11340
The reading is rpm 800
